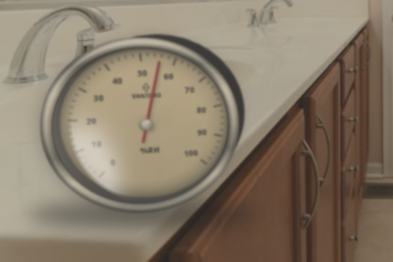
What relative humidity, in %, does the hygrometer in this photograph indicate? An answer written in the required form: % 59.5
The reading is % 56
